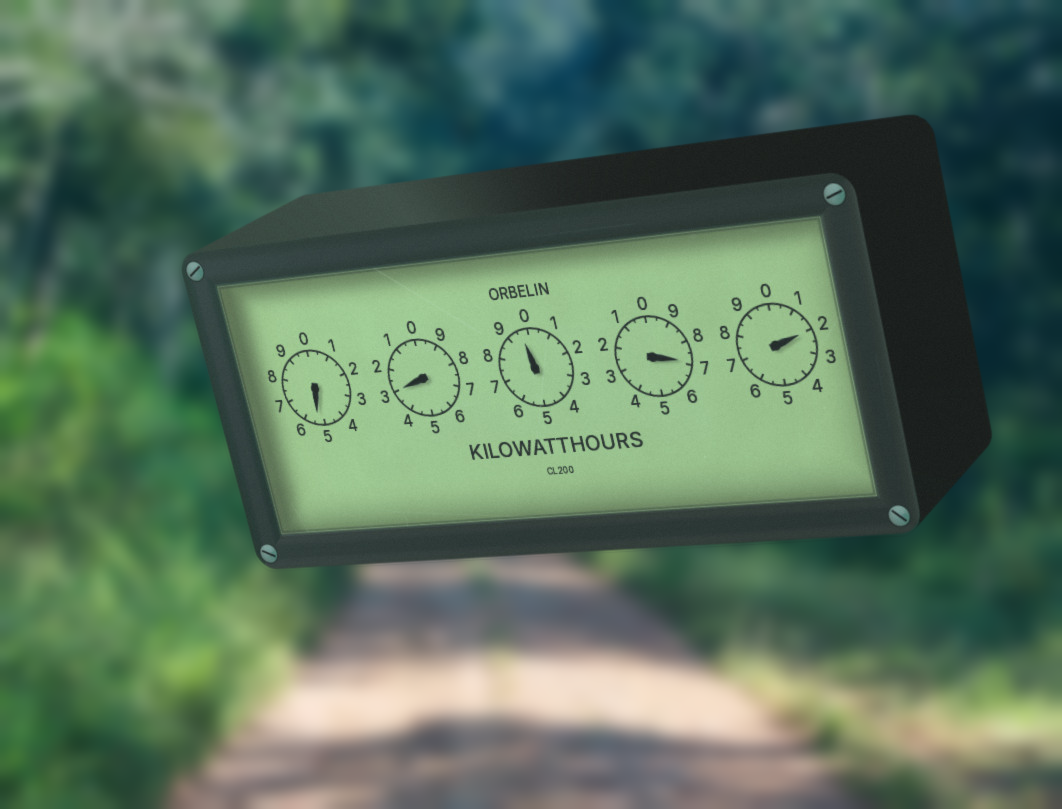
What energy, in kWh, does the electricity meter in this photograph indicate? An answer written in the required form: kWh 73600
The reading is kWh 52972
